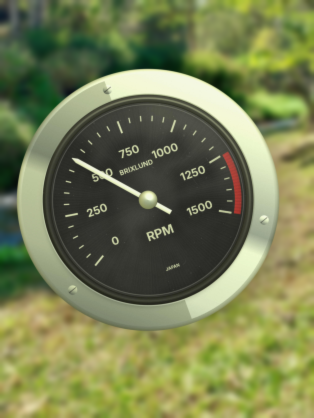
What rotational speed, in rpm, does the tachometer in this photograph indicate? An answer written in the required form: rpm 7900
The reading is rpm 500
